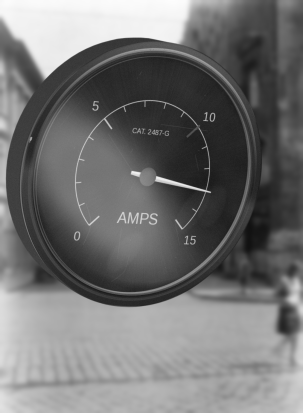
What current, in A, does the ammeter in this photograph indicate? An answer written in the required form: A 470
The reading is A 13
